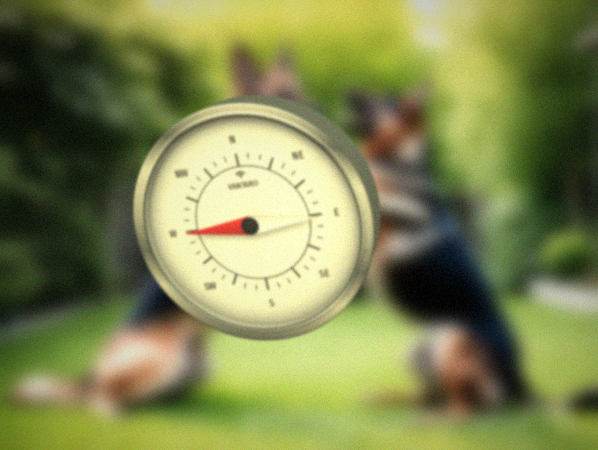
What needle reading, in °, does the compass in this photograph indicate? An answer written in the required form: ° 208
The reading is ° 270
